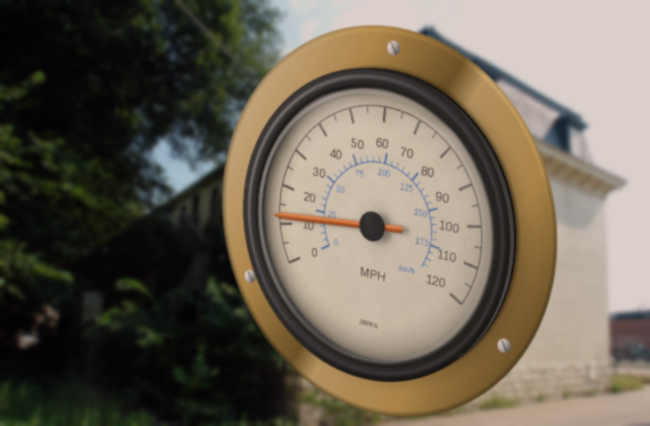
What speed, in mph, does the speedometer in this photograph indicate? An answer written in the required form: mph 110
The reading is mph 12.5
